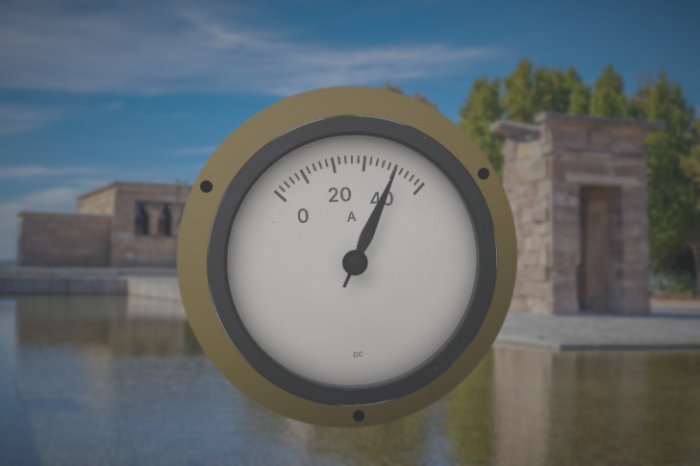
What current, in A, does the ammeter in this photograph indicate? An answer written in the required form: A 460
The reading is A 40
